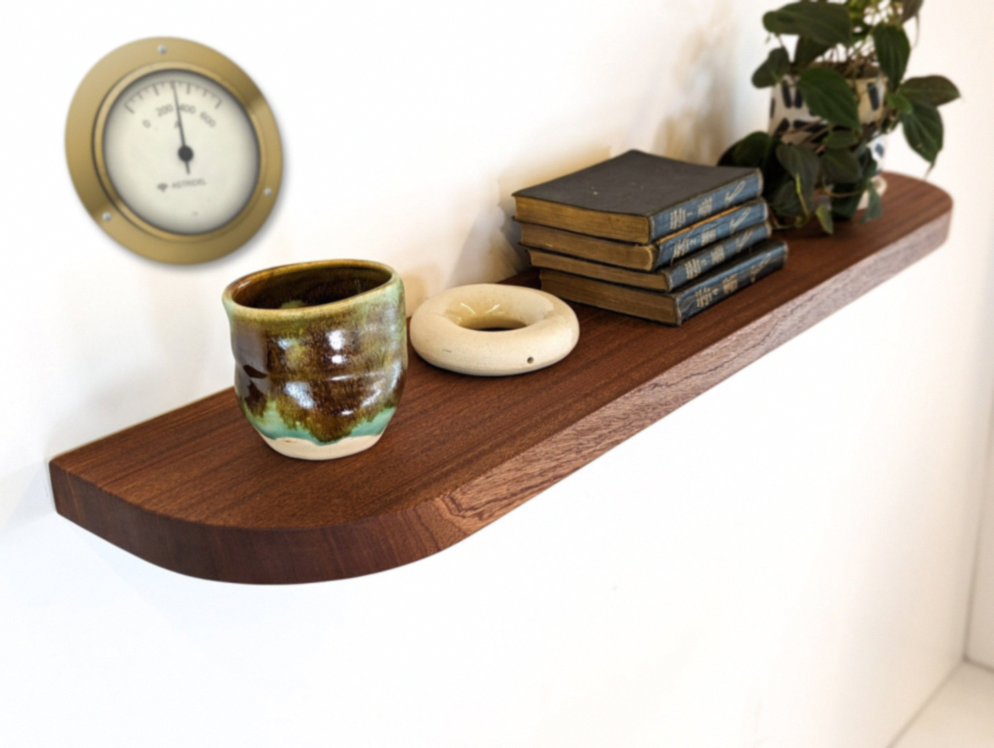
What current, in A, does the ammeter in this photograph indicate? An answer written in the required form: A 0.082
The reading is A 300
